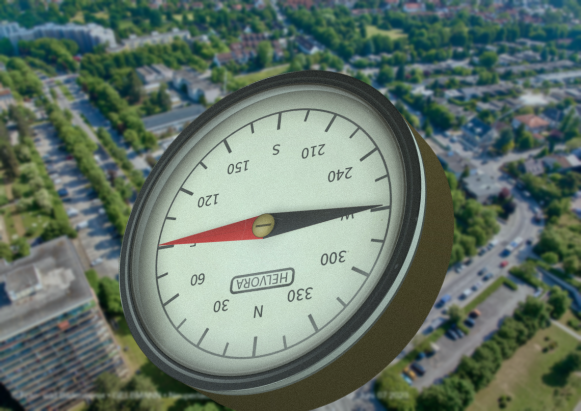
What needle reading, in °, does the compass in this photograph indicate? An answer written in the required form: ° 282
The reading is ° 90
